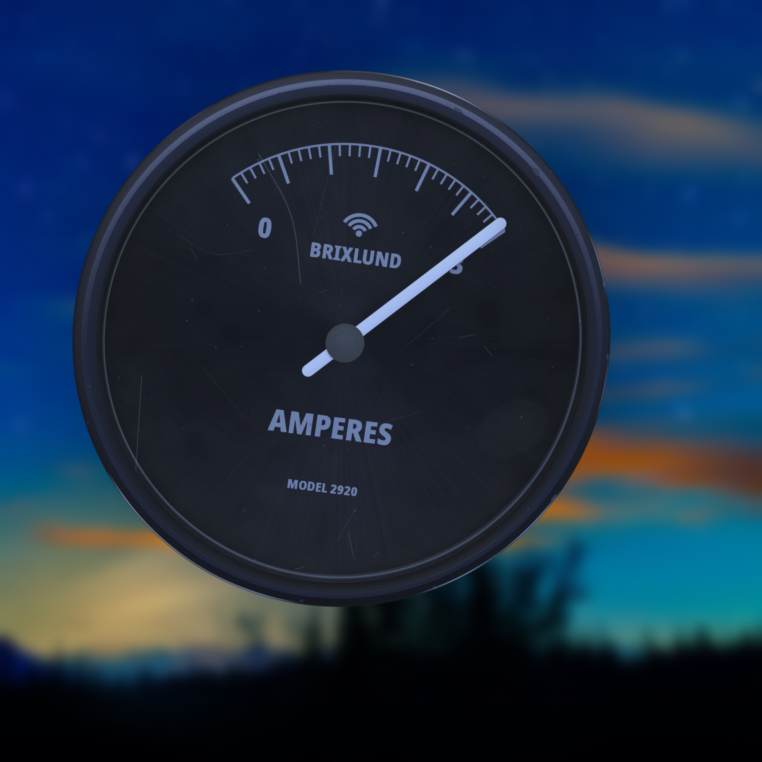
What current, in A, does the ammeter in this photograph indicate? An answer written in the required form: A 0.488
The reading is A 2.9
